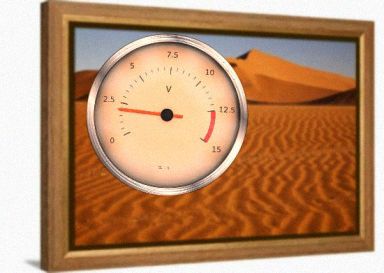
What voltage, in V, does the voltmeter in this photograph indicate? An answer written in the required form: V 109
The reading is V 2
